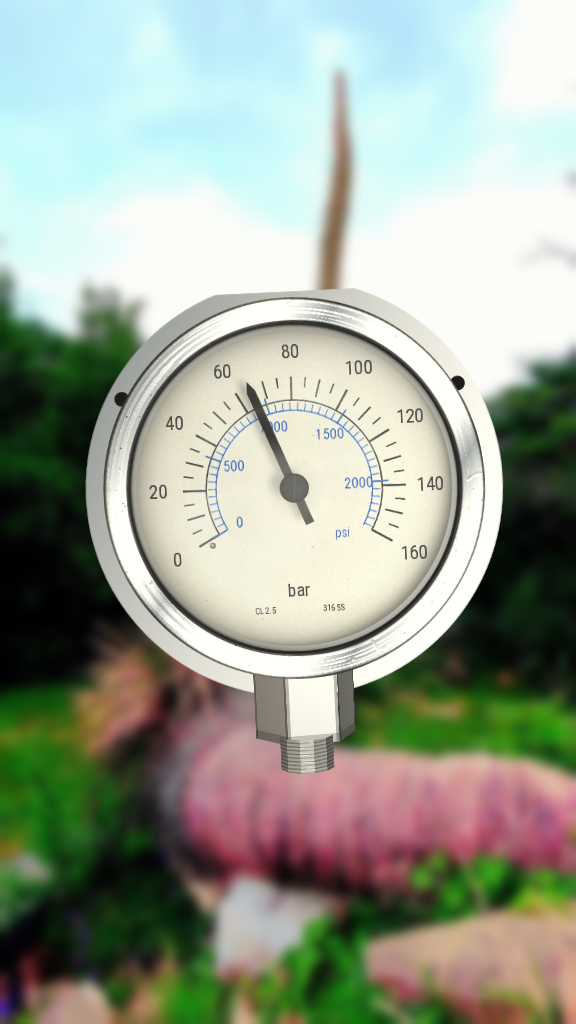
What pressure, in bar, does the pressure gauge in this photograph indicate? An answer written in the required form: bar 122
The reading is bar 65
